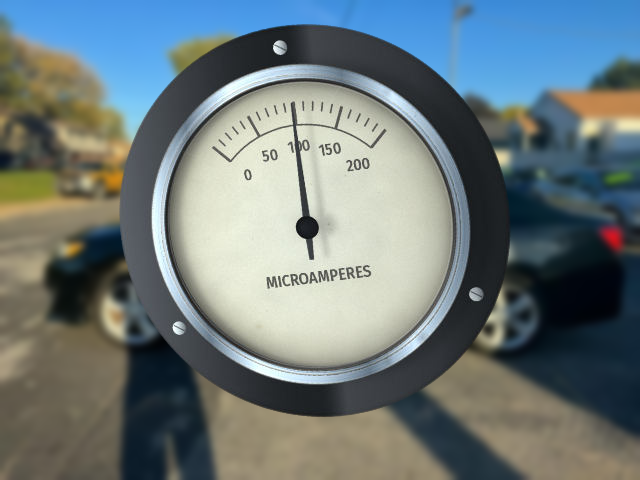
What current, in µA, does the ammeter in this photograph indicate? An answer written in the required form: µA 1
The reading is µA 100
